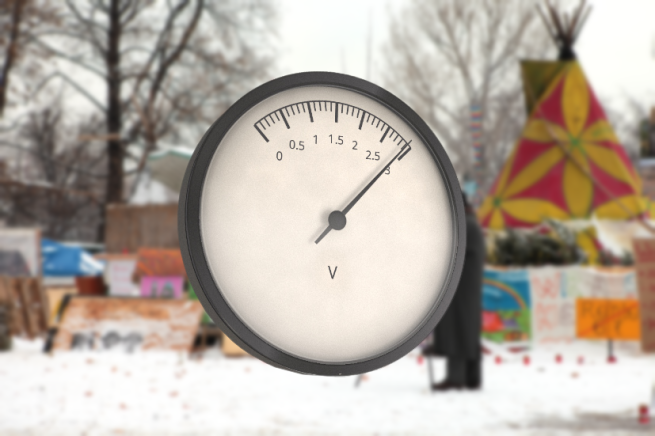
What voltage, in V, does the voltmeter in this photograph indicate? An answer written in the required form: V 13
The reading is V 2.9
